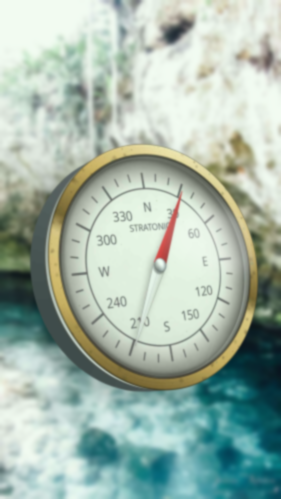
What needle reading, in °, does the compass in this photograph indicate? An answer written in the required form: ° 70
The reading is ° 30
